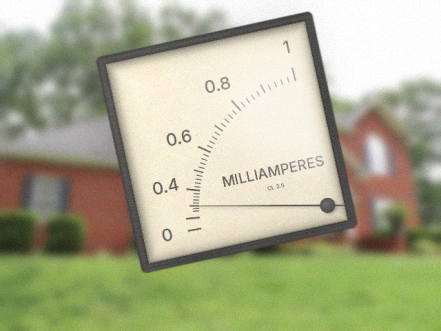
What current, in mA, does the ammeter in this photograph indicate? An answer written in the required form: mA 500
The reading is mA 0.3
